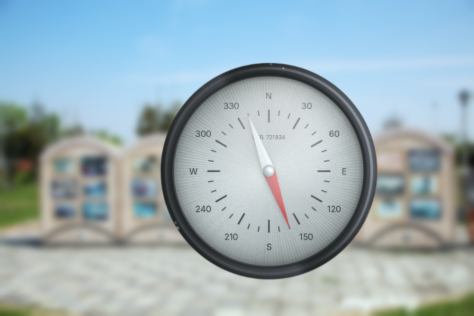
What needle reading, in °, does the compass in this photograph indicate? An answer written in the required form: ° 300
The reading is ° 160
